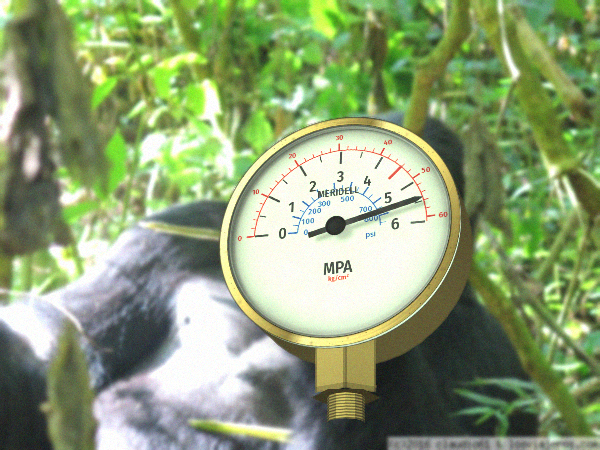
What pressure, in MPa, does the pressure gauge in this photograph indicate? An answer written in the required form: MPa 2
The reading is MPa 5.5
